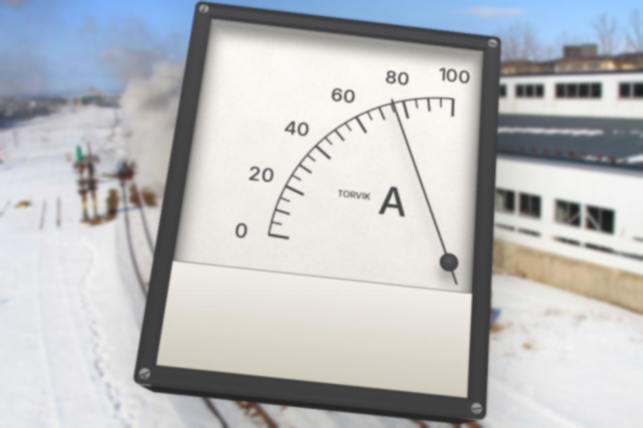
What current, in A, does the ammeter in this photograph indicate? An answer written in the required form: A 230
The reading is A 75
